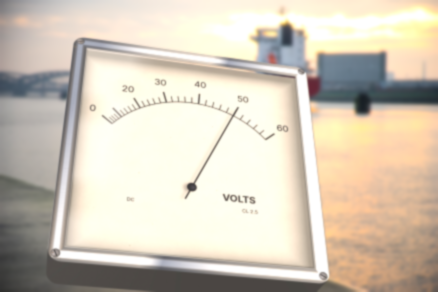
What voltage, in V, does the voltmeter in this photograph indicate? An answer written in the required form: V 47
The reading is V 50
